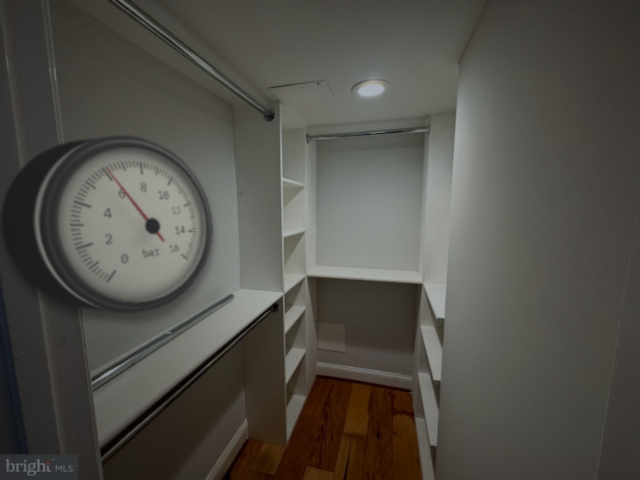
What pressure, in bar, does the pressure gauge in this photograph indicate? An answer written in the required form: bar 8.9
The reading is bar 6
